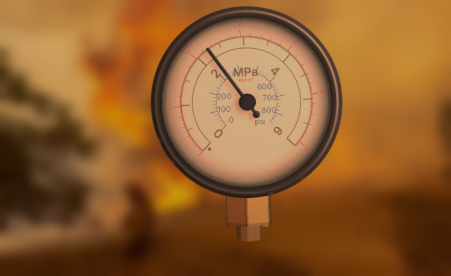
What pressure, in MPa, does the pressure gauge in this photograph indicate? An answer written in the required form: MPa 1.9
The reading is MPa 2.25
